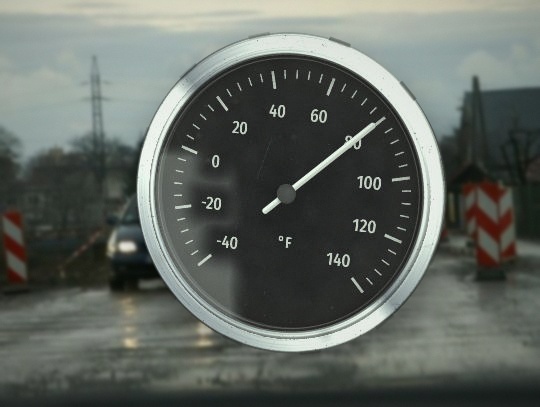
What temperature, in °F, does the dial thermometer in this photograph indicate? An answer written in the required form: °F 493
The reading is °F 80
